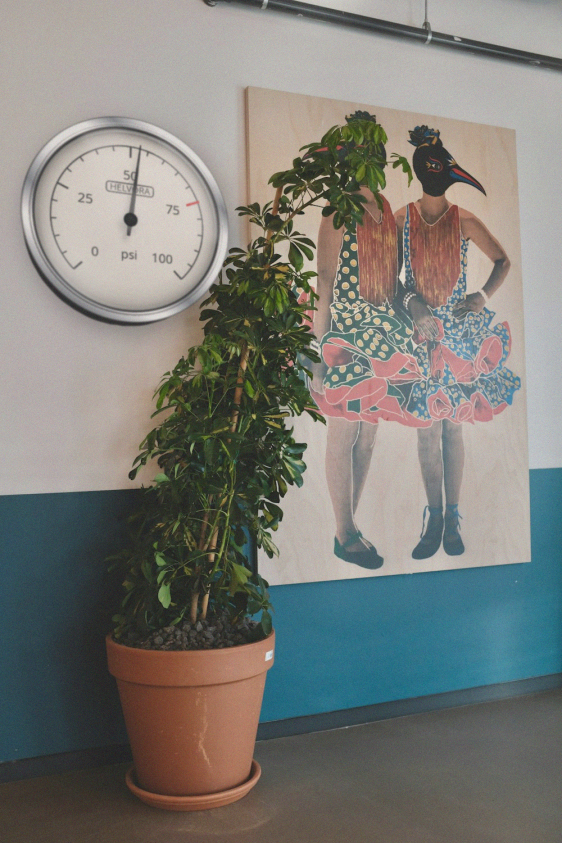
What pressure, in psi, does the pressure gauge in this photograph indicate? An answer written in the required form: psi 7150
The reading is psi 52.5
